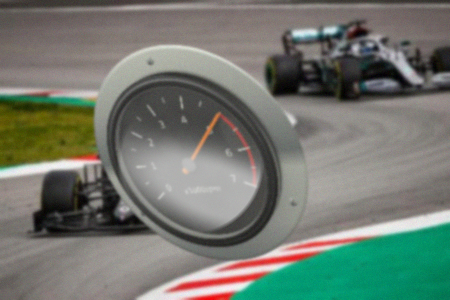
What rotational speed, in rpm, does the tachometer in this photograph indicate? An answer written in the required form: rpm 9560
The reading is rpm 5000
